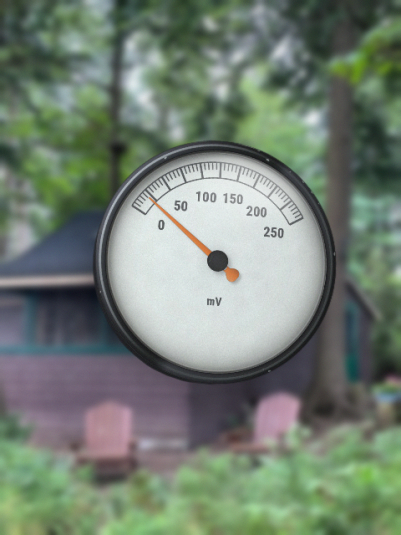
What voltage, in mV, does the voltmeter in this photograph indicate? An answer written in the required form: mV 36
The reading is mV 20
